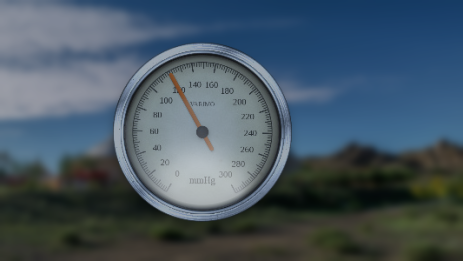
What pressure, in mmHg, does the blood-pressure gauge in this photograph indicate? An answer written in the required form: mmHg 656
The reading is mmHg 120
